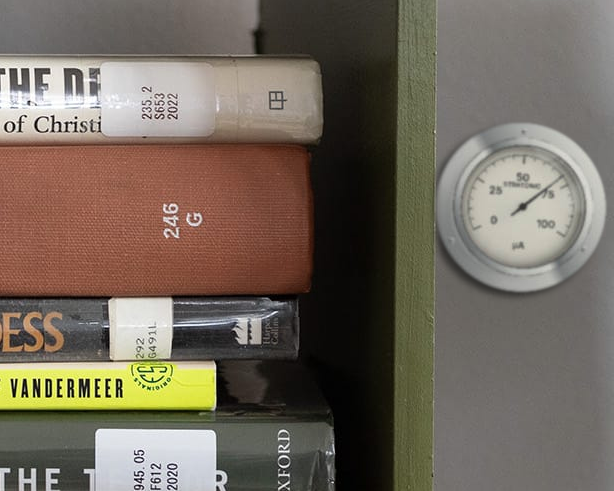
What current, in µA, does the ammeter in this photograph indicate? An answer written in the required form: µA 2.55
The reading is µA 70
